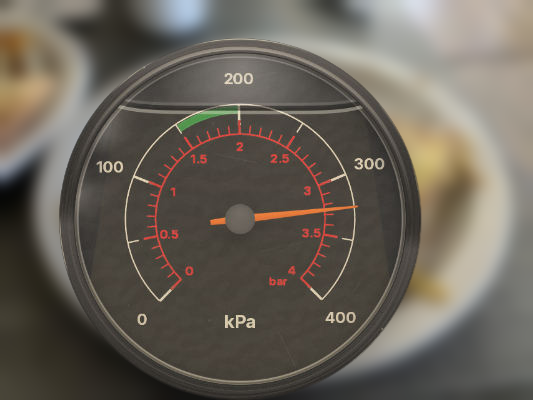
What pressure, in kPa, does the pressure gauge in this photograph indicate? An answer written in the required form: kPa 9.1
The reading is kPa 325
